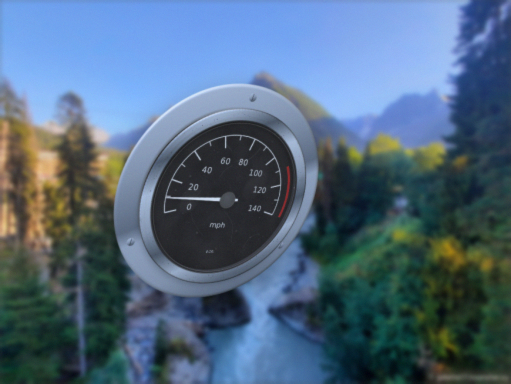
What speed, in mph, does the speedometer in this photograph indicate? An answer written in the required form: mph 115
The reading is mph 10
